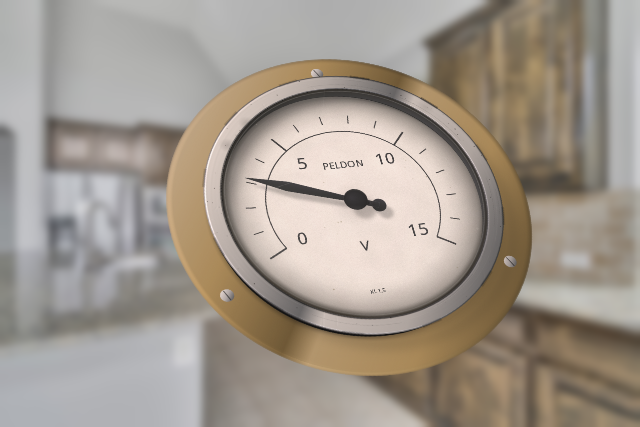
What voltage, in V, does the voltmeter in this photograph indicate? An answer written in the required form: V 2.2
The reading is V 3
